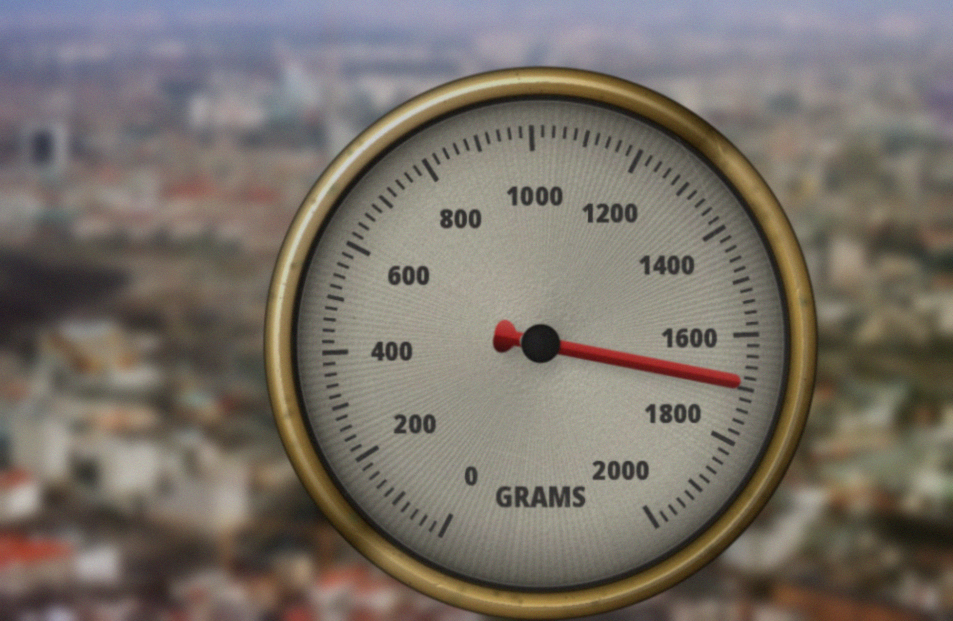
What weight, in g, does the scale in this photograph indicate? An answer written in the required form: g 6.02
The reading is g 1690
